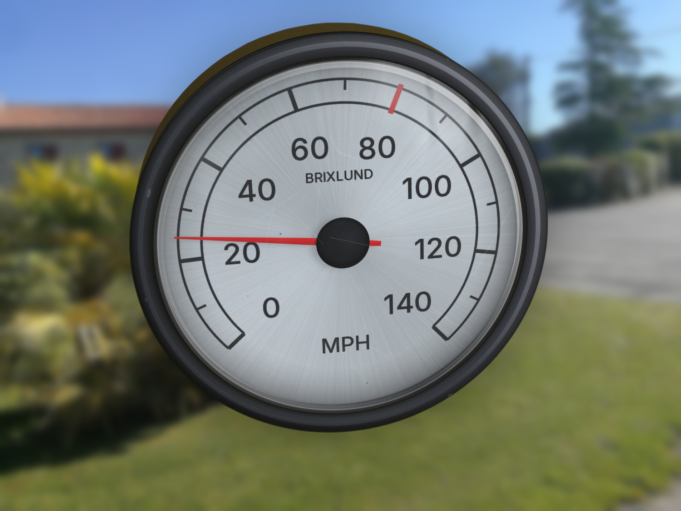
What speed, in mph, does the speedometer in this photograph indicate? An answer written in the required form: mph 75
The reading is mph 25
